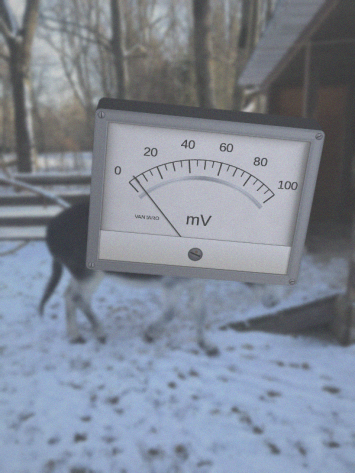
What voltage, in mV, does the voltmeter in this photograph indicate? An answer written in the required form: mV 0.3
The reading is mV 5
